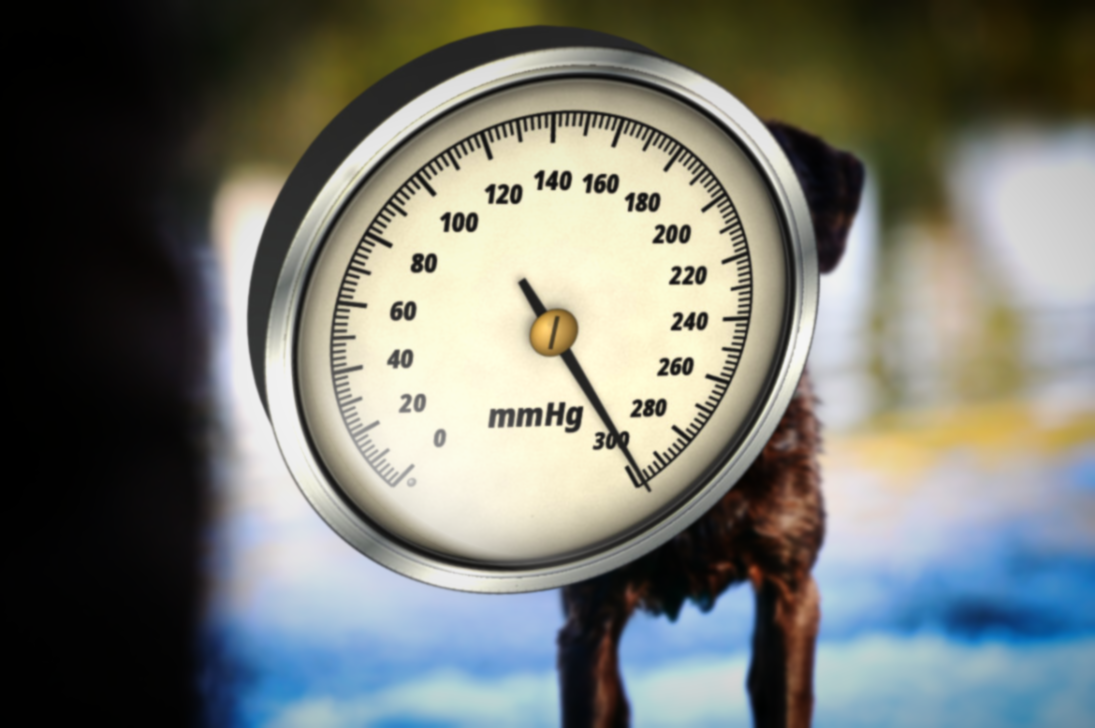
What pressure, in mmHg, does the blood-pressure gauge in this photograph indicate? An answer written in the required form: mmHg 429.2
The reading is mmHg 298
